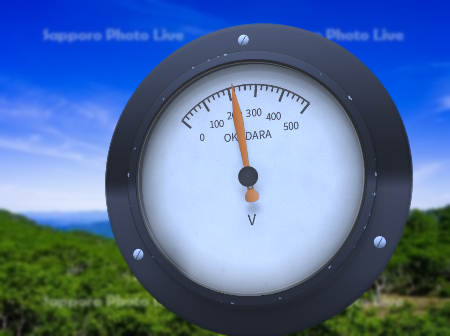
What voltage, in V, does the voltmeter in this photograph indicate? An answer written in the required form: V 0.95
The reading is V 220
